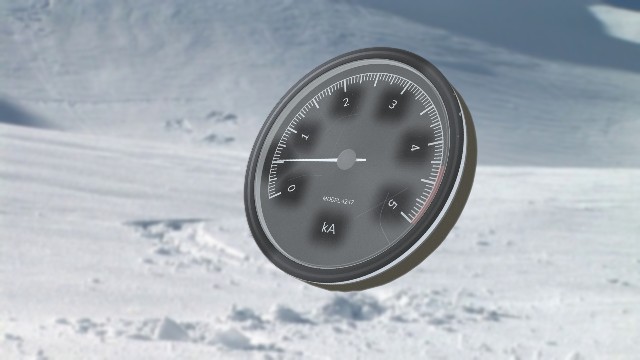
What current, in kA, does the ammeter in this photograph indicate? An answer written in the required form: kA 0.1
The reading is kA 0.5
